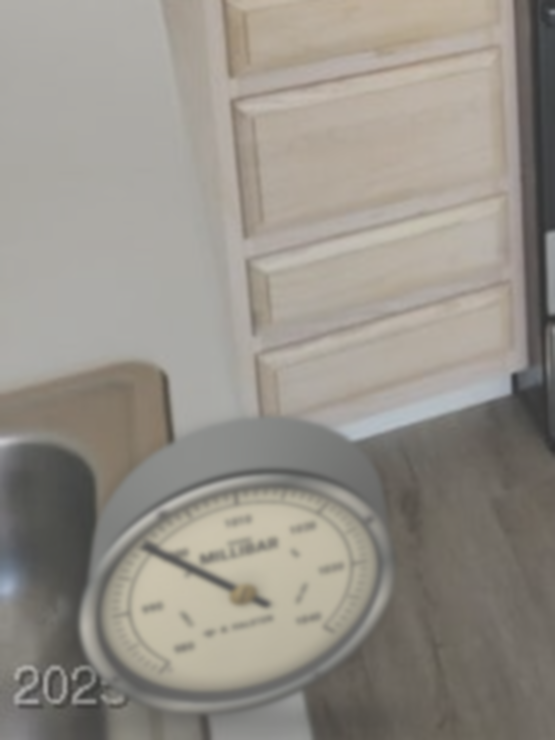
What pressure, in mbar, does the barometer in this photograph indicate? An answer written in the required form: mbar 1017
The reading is mbar 1000
